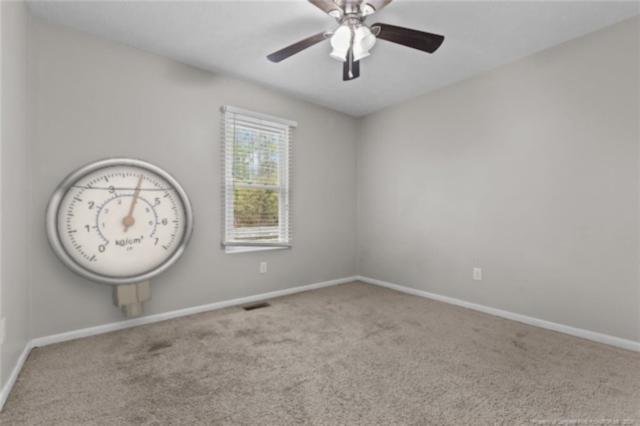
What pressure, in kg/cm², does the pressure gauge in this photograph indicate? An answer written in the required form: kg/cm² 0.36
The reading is kg/cm² 4
